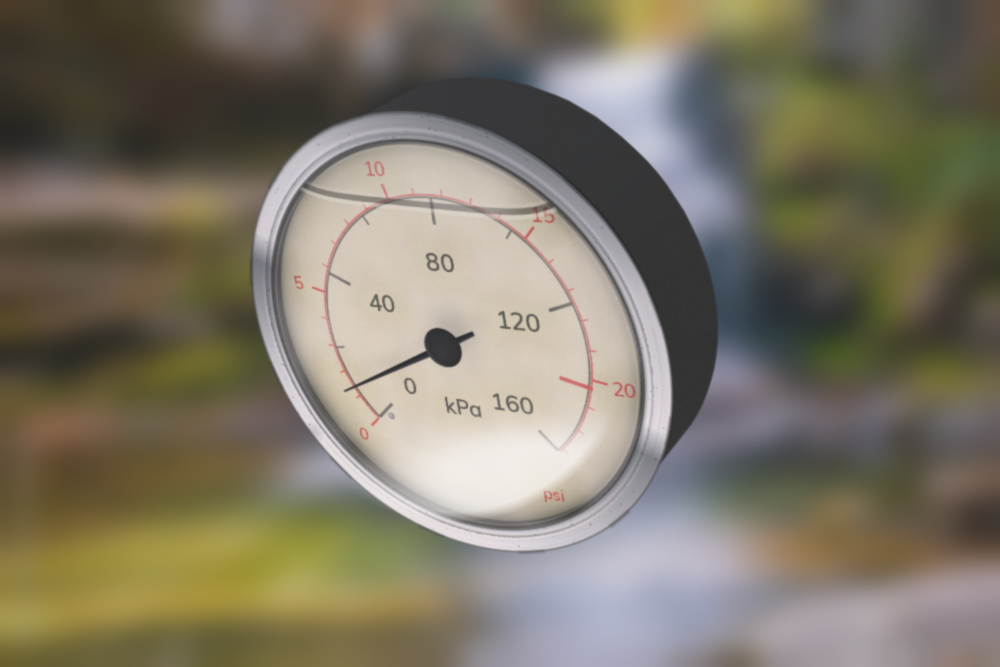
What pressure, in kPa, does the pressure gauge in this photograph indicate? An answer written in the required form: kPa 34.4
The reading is kPa 10
